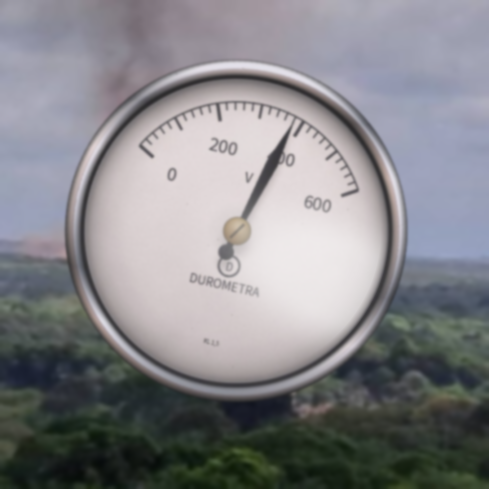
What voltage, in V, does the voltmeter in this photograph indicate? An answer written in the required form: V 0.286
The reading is V 380
